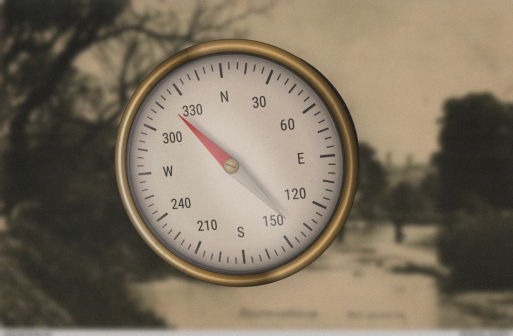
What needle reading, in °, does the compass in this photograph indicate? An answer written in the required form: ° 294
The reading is ° 320
